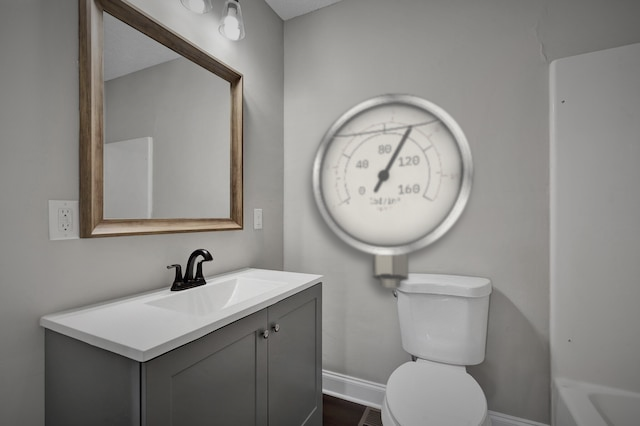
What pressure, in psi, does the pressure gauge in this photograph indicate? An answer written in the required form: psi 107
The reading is psi 100
